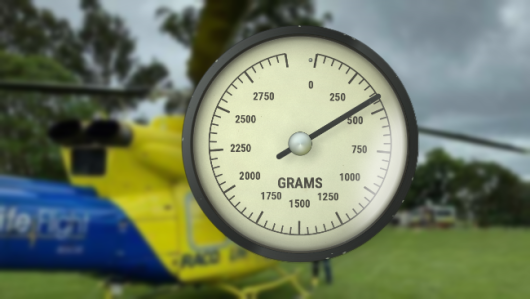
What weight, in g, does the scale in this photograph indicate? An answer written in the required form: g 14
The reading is g 425
